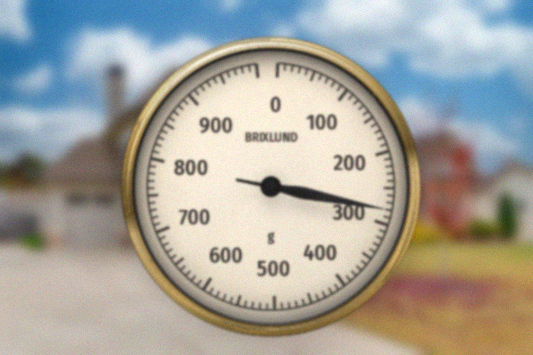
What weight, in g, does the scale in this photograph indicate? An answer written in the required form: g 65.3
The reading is g 280
